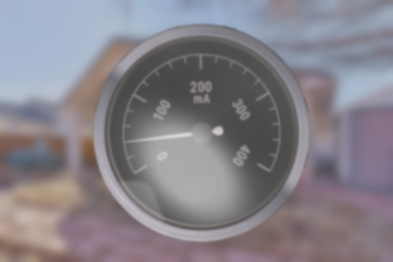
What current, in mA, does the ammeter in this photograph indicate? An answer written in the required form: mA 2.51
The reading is mA 40
